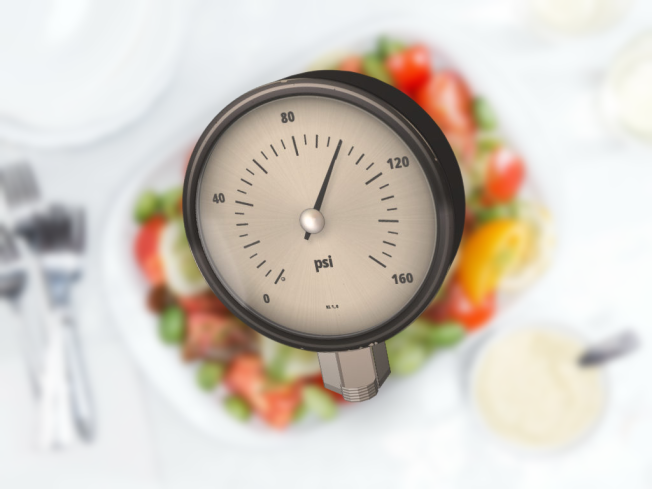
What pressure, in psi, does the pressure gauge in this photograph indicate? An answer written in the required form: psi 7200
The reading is psi 100
